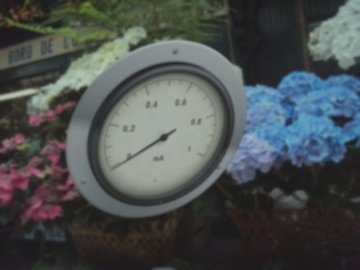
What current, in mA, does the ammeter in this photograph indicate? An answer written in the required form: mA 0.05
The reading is mA 0
